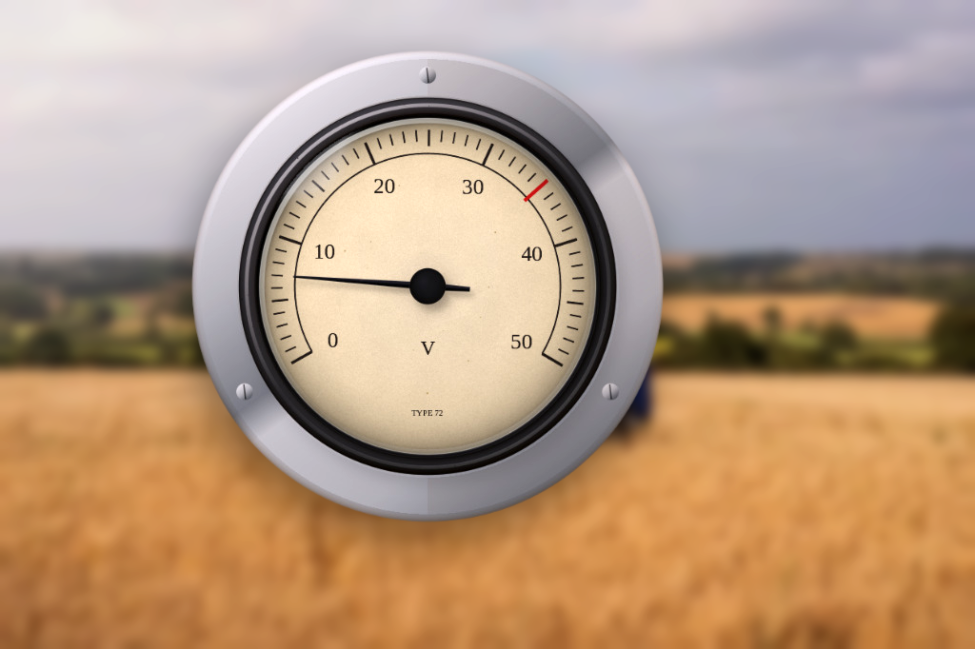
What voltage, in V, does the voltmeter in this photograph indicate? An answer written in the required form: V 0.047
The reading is V 7
